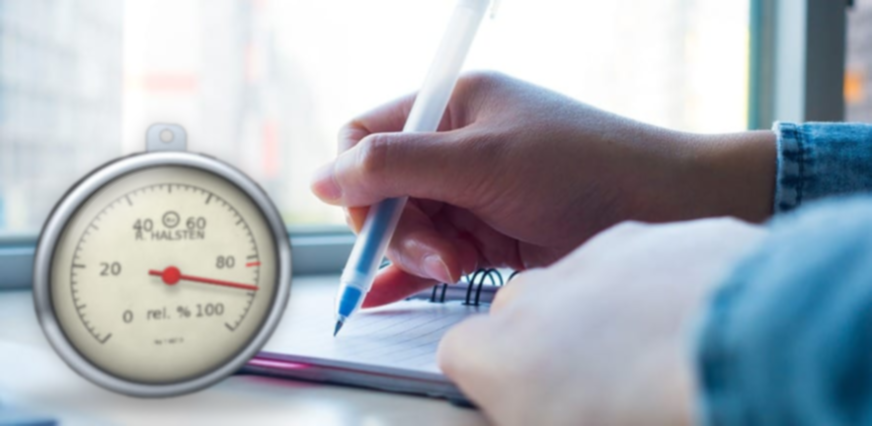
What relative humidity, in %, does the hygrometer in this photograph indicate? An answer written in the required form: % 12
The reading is % 88
